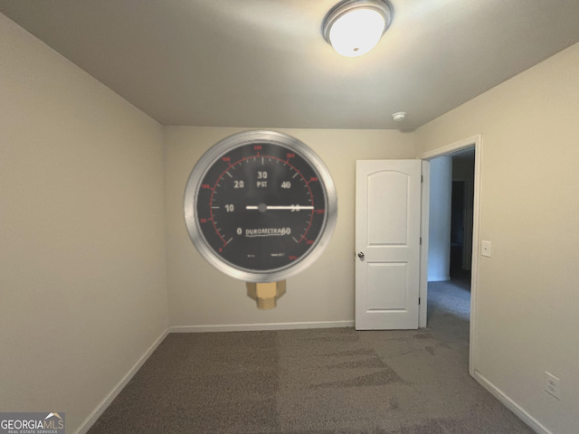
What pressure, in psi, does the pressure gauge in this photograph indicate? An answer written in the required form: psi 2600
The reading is psi 50
